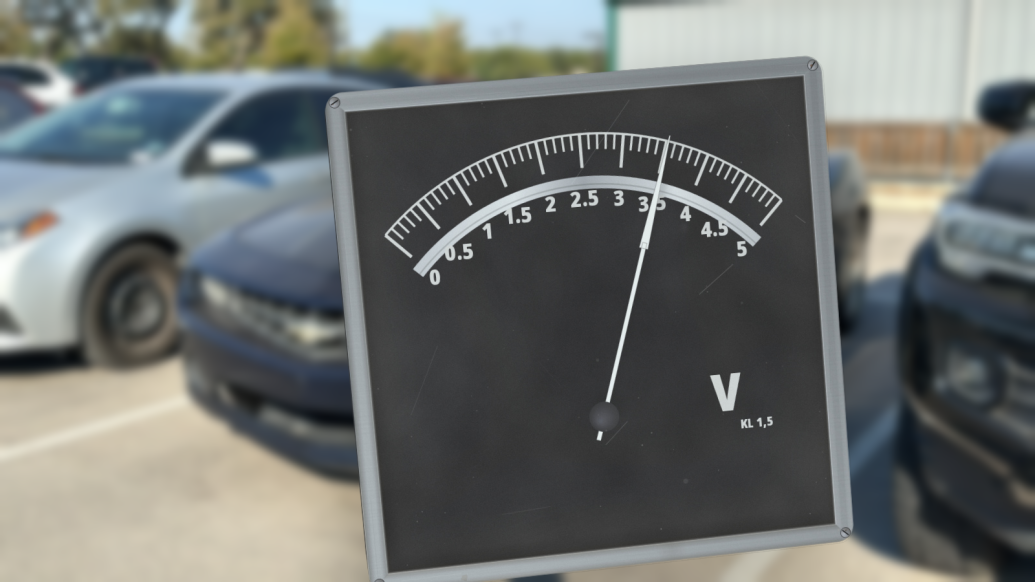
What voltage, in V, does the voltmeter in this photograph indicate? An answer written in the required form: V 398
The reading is V 3.5
